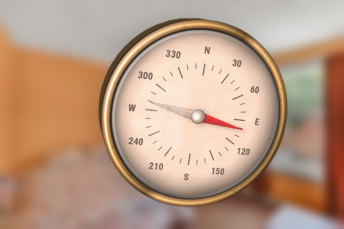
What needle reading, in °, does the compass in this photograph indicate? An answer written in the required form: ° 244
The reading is ° 100
